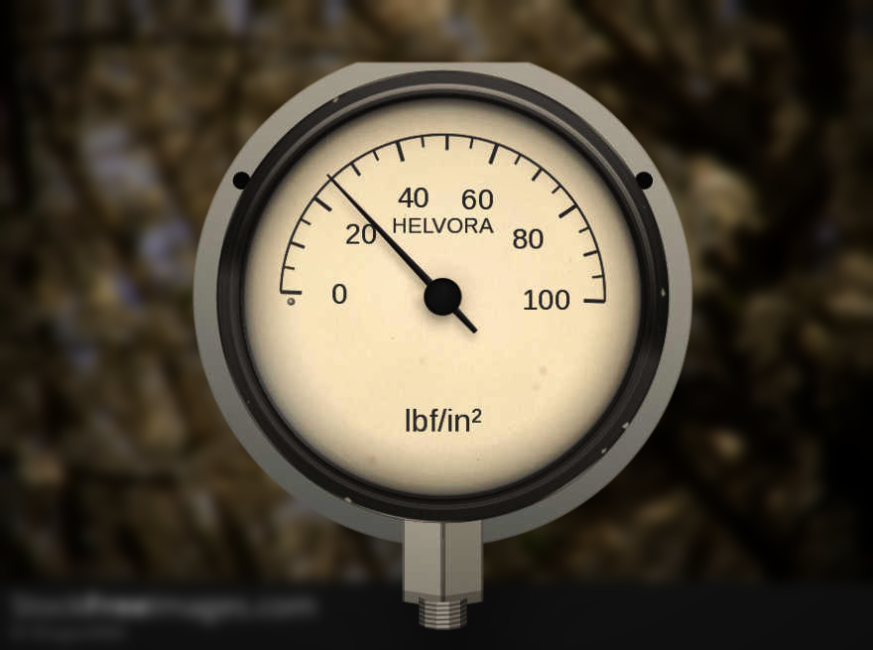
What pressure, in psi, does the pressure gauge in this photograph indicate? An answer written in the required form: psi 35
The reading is psi 25
